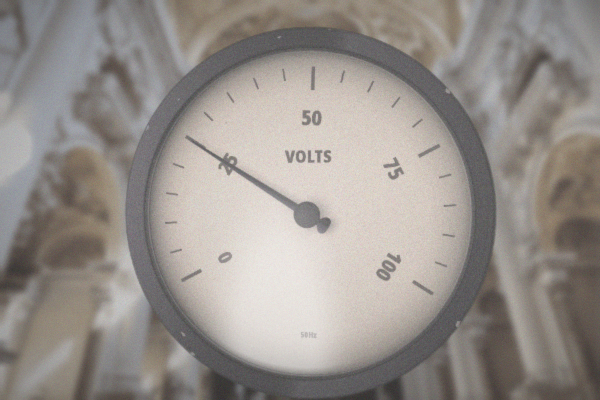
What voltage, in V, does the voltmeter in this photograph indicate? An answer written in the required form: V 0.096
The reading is V 25
